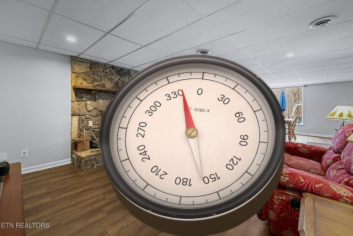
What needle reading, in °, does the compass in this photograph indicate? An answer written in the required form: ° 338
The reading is ° 340
